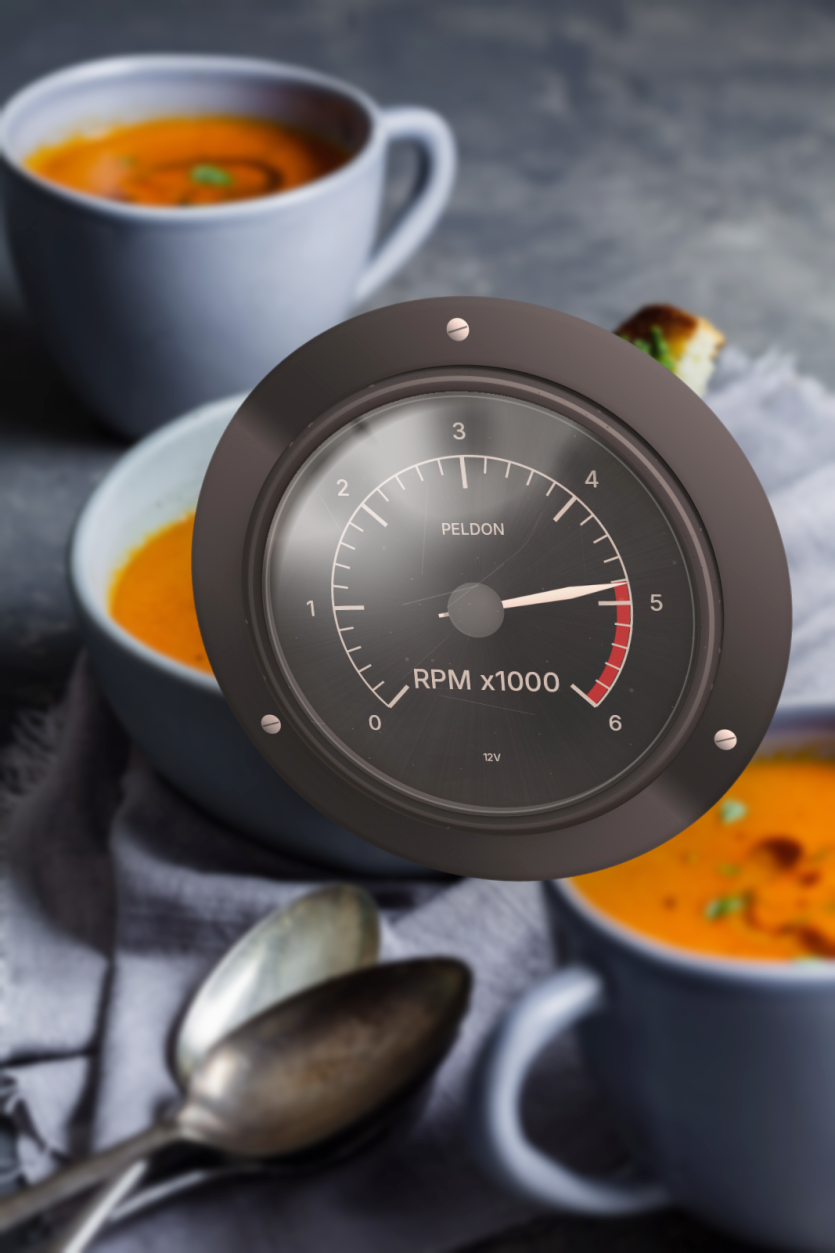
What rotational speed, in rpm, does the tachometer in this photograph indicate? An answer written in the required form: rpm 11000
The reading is rpm 4800
